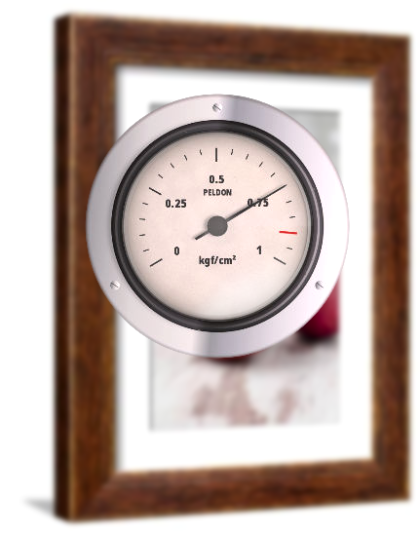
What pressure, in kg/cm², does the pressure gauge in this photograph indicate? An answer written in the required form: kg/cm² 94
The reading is kg/cm² 0.75
